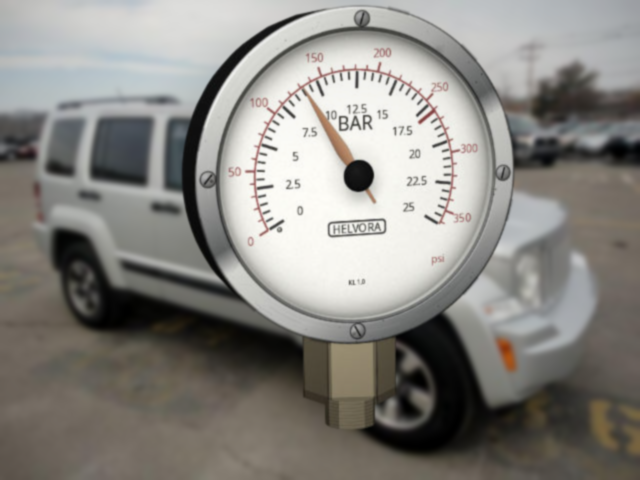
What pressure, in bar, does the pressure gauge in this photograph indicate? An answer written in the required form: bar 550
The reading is bar 9
